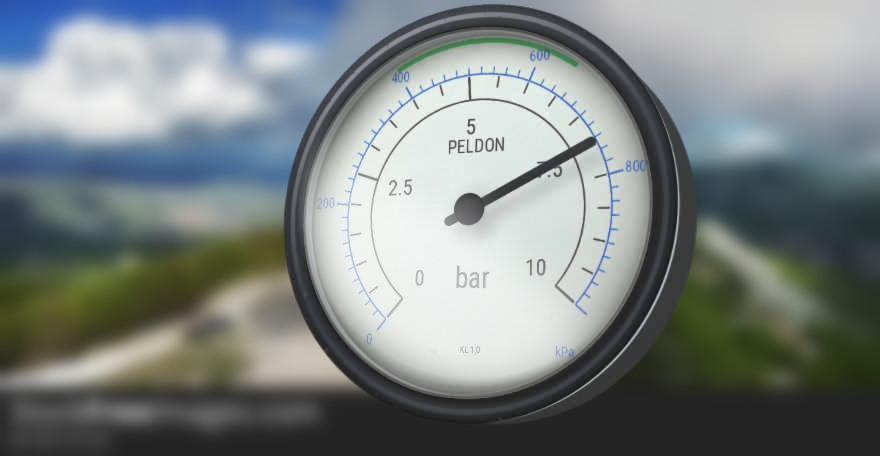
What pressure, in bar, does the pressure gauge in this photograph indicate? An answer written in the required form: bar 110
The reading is bar 7.5
